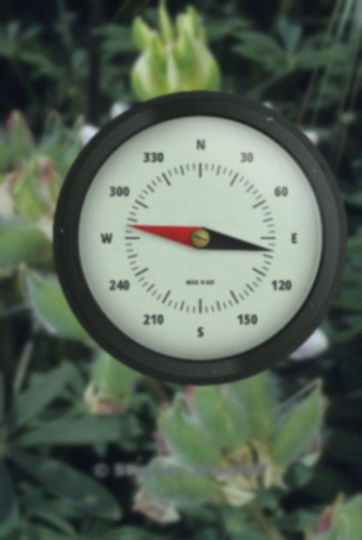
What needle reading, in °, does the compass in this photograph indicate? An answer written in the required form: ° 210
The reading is ° 280
